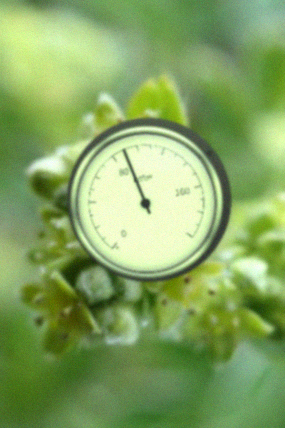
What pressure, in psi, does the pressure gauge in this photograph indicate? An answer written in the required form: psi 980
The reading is psi 90
